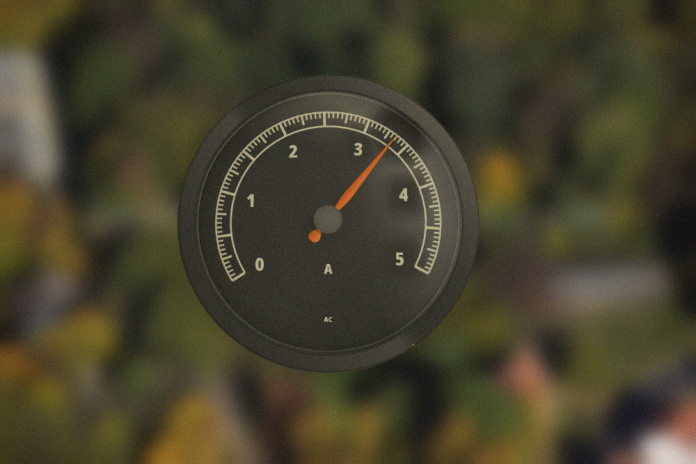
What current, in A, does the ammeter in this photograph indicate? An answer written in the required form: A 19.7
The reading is A 3.35
